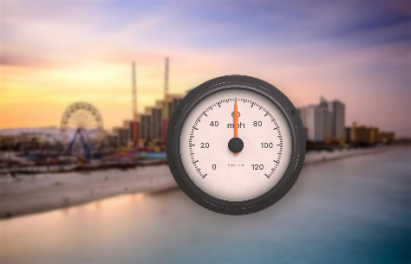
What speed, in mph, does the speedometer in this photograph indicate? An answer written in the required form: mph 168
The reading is mph 60
